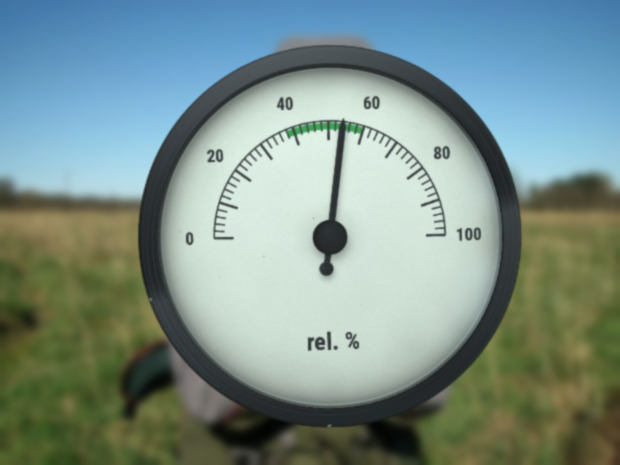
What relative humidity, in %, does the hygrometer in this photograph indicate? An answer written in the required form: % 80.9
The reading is % 54
